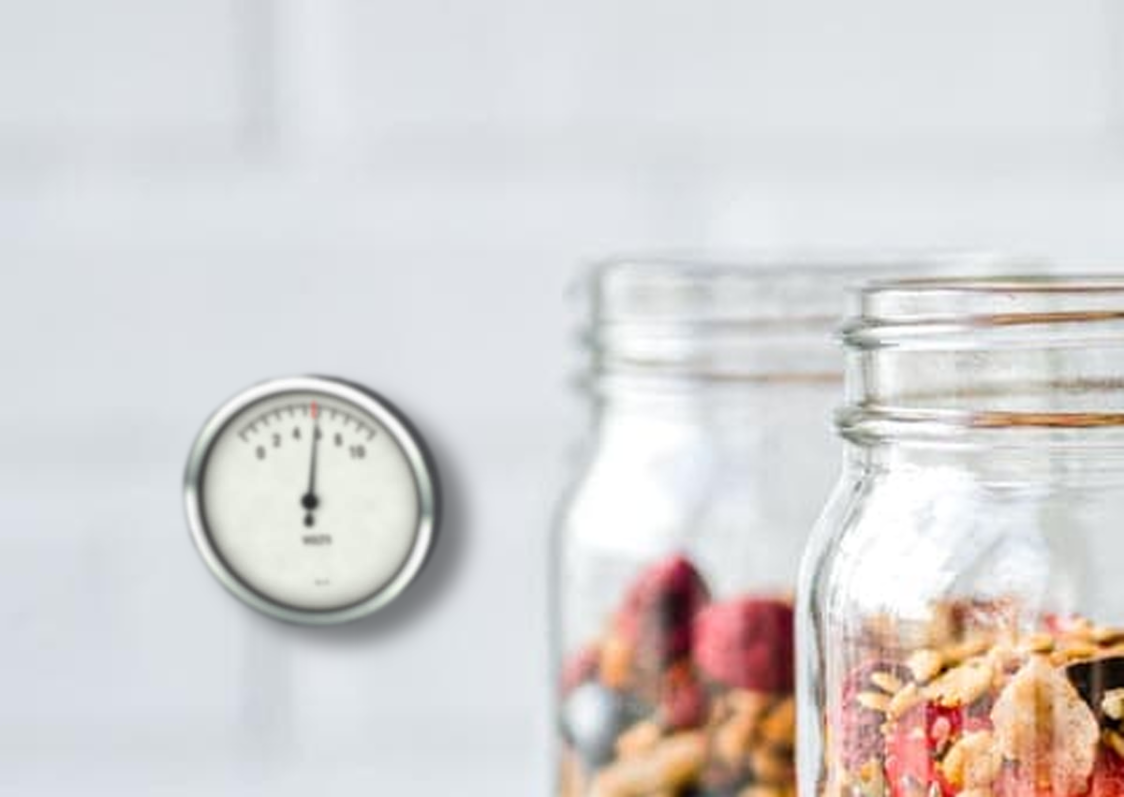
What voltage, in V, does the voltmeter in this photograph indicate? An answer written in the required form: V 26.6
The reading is V 6
